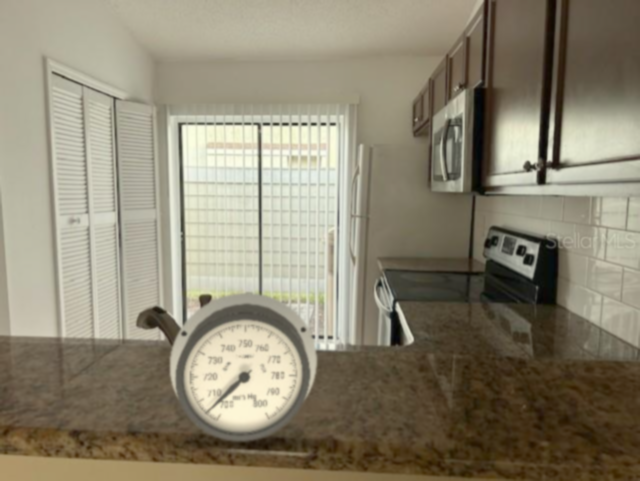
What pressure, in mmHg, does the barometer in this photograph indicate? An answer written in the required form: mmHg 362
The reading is mmHg 705
